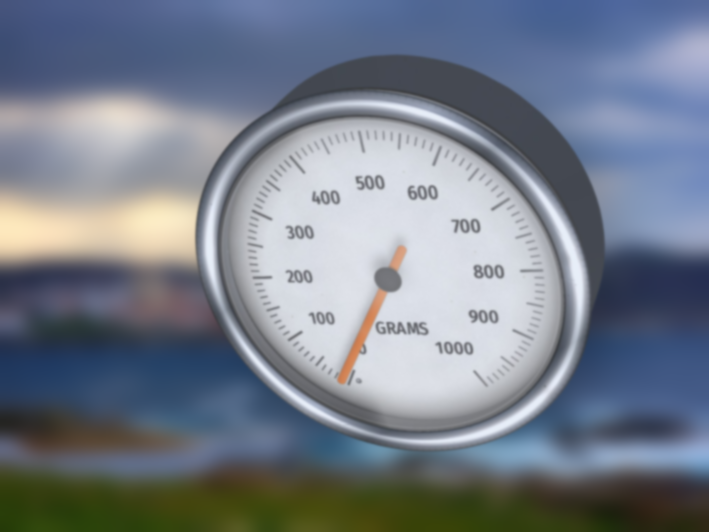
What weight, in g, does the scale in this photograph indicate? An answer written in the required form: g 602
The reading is g 10
